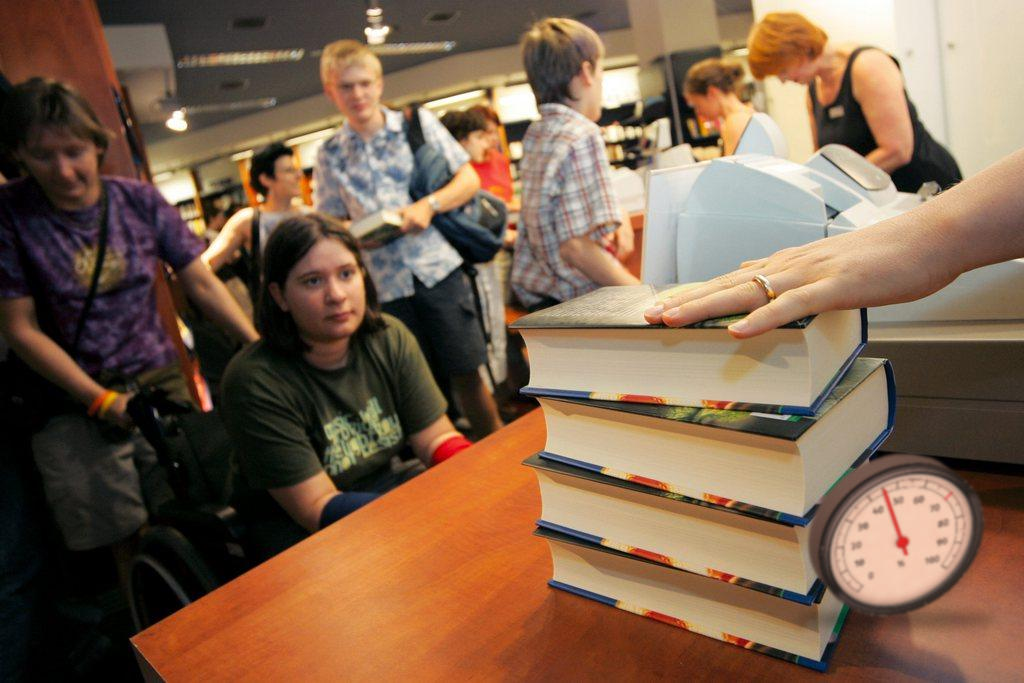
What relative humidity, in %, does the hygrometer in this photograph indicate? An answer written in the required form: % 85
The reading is % 45
